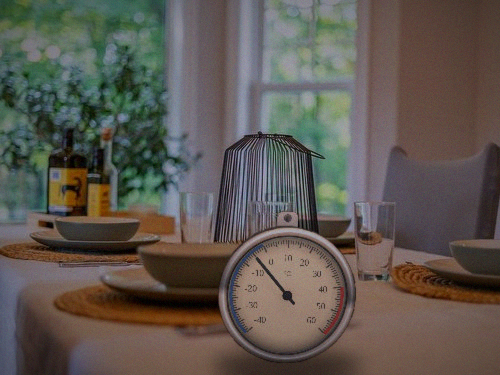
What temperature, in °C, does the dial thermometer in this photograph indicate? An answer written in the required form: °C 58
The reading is °C -5
